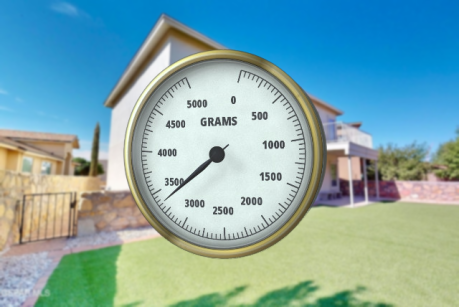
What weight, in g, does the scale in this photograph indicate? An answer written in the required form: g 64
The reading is g 3350
